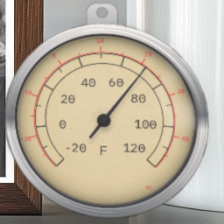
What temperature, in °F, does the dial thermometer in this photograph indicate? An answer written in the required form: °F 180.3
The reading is °F 70
